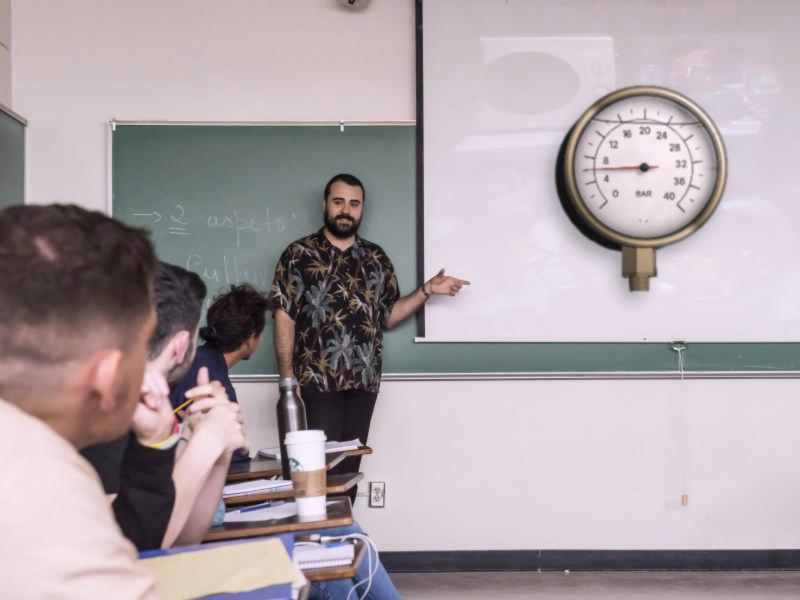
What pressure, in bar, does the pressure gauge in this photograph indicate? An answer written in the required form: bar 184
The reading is bar 6
